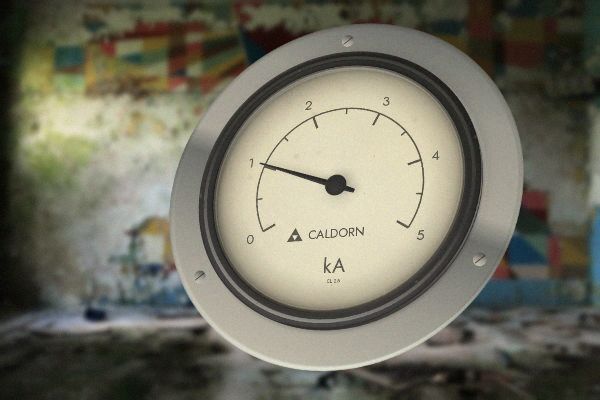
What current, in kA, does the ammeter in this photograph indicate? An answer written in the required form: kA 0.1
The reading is kA 1
